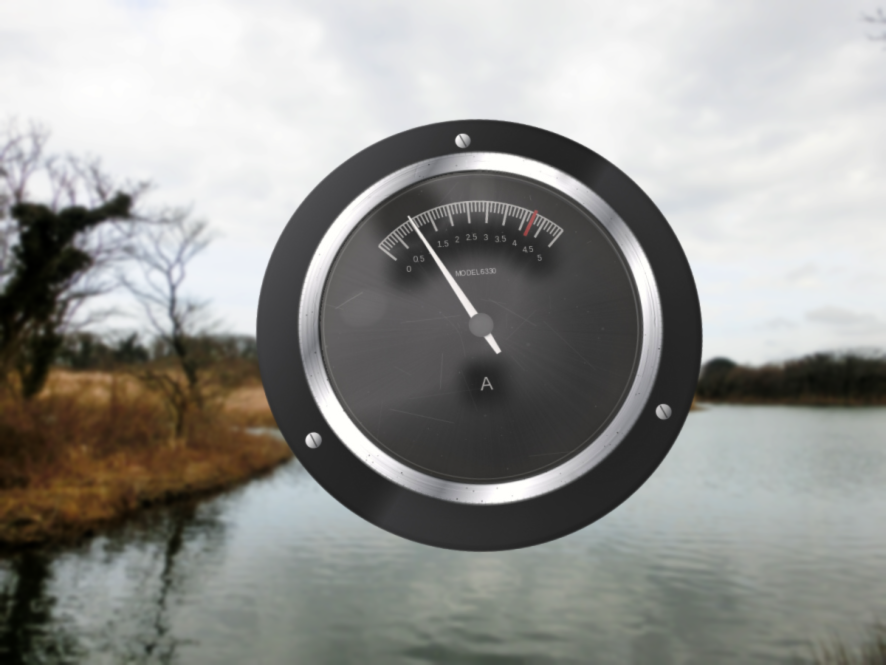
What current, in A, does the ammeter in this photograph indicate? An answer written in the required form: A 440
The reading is A 1
